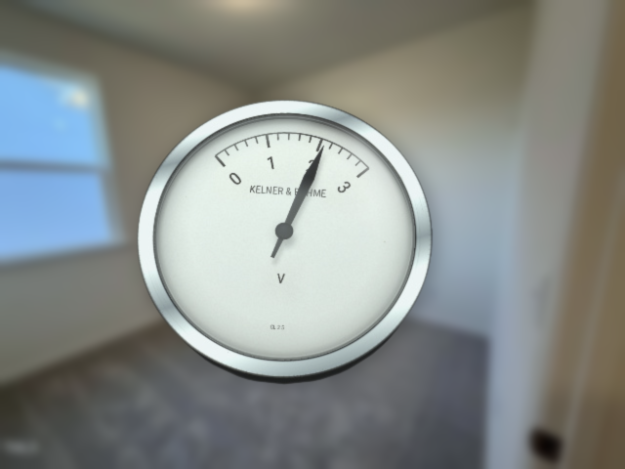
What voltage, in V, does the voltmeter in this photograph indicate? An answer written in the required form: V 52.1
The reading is V 2.1
